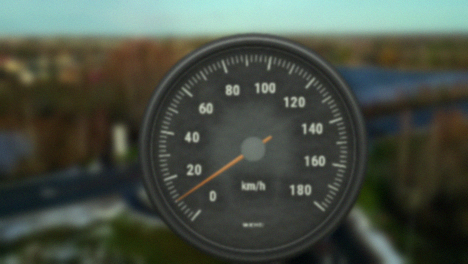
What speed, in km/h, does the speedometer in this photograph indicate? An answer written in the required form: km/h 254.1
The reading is km/h 10
